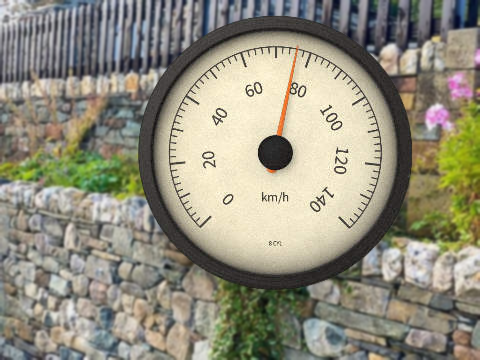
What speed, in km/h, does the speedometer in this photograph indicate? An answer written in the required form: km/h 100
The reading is km/h 76
